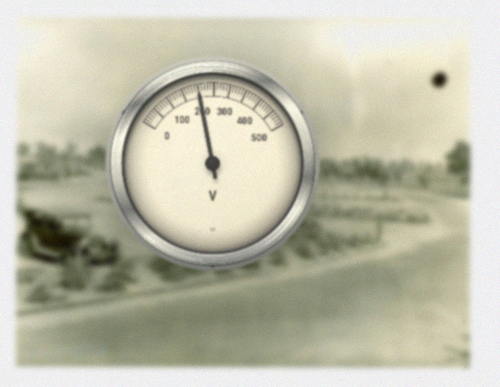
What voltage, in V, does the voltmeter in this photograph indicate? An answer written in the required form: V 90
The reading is V 200
